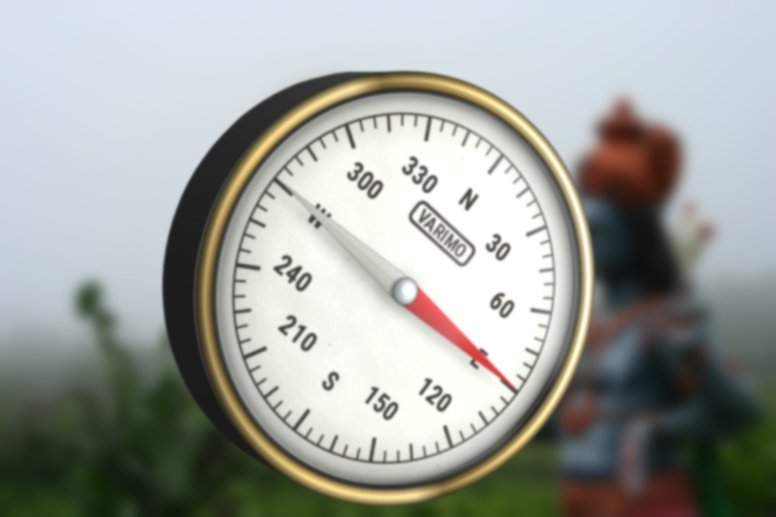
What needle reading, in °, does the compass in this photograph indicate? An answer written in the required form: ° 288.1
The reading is ° 90
